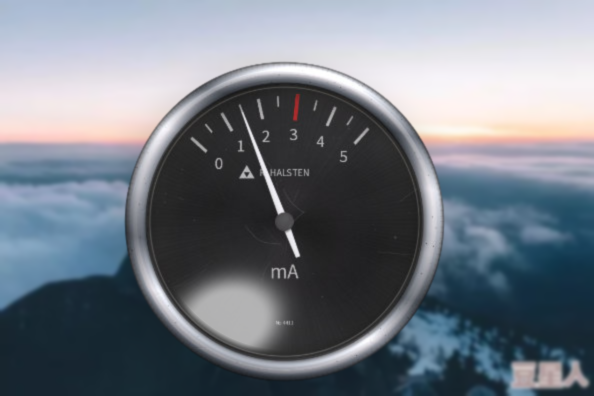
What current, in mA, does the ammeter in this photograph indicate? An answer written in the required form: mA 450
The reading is mA 1.5
